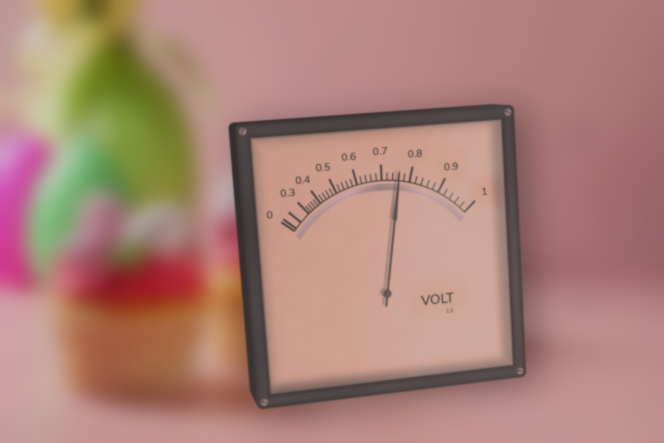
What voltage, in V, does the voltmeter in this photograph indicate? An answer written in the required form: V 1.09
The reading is V 0.76
